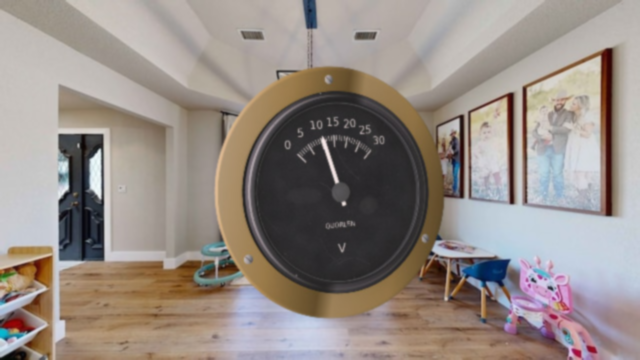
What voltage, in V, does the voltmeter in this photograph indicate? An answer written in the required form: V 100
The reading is V 10
